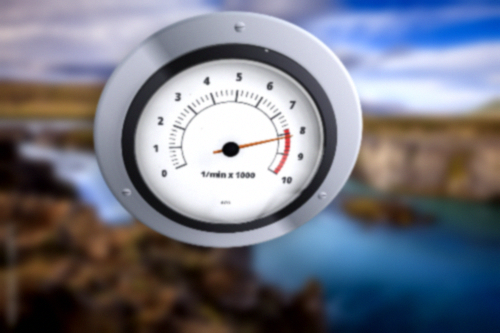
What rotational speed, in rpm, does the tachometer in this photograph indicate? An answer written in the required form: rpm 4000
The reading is rpm 8000
